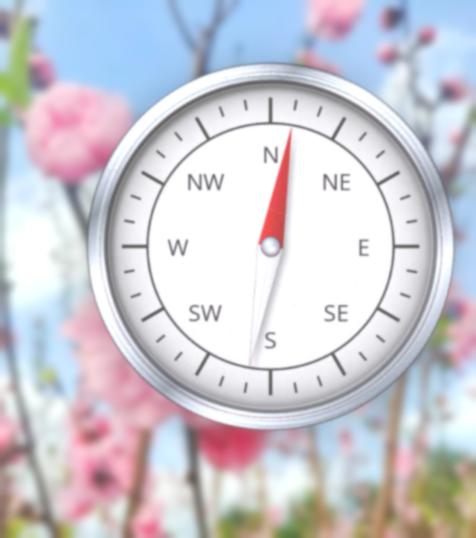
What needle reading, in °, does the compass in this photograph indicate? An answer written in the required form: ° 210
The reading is ° 10
